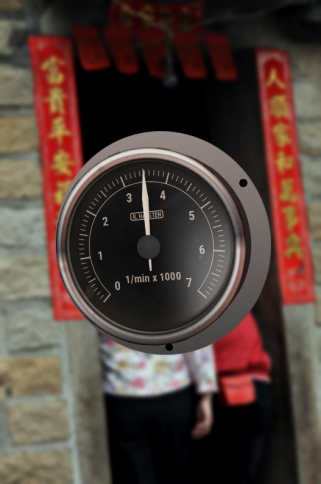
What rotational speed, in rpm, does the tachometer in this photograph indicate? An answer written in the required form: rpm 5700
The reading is rpm 3500
